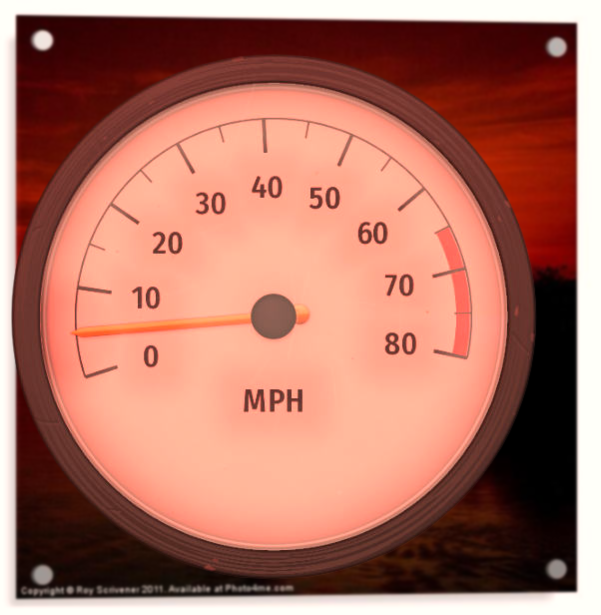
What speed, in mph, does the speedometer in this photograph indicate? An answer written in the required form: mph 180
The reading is mph 5
